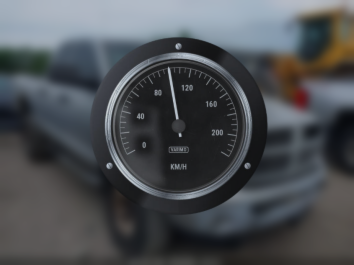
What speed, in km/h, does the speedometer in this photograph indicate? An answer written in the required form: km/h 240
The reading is km/h 100
